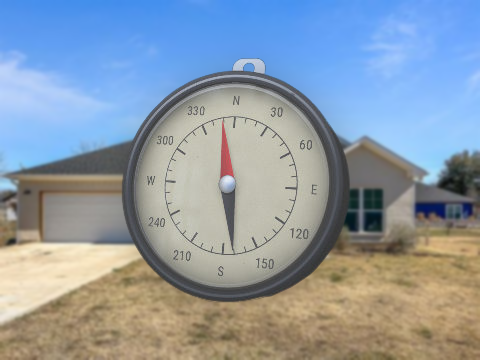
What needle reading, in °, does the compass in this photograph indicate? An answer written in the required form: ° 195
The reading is ° 350
